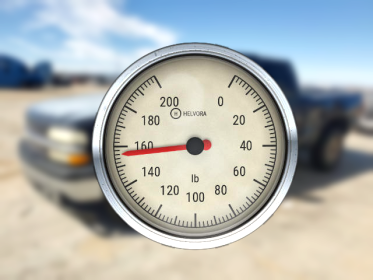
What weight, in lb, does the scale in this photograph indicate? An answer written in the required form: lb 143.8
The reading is lb 156
